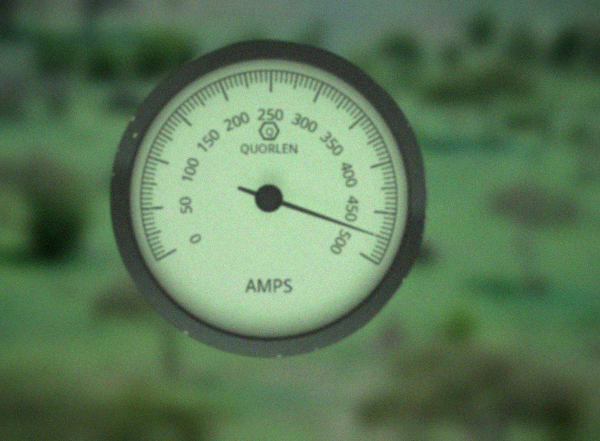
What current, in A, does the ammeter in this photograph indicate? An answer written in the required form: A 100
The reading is A 475
